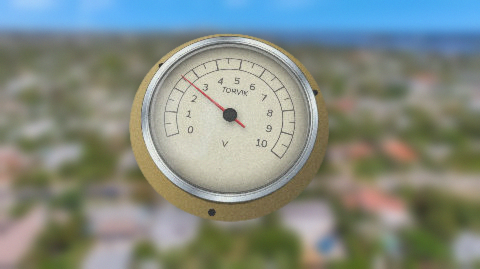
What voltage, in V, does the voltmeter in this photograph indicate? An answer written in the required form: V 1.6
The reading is V 2.5
